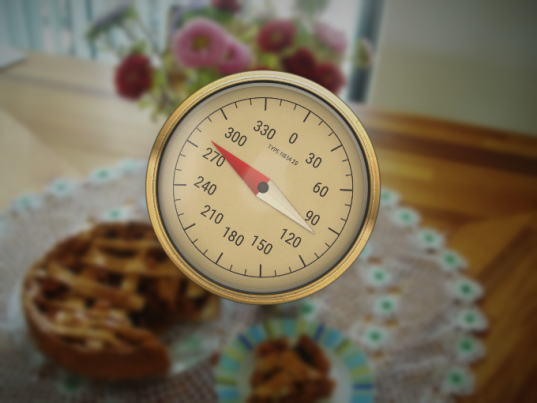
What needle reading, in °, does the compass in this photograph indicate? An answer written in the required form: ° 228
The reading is ° 280
